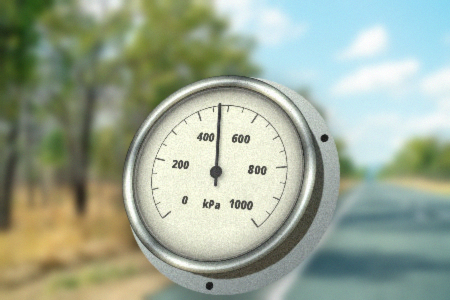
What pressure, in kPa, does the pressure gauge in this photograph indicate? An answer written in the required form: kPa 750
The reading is kPa 475
